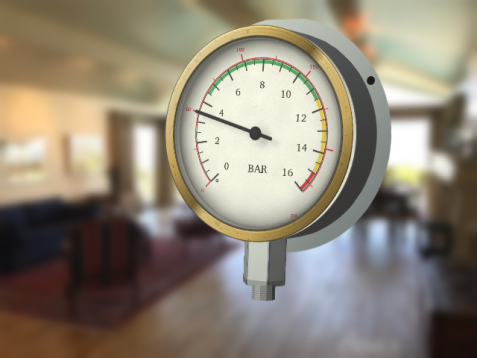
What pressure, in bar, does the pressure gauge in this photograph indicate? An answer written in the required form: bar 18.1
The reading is bar 3.5
